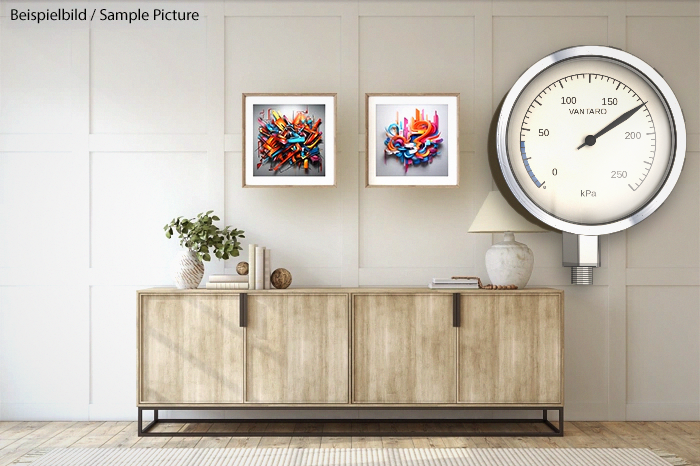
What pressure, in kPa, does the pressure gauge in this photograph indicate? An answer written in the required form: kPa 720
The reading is kPa 175
